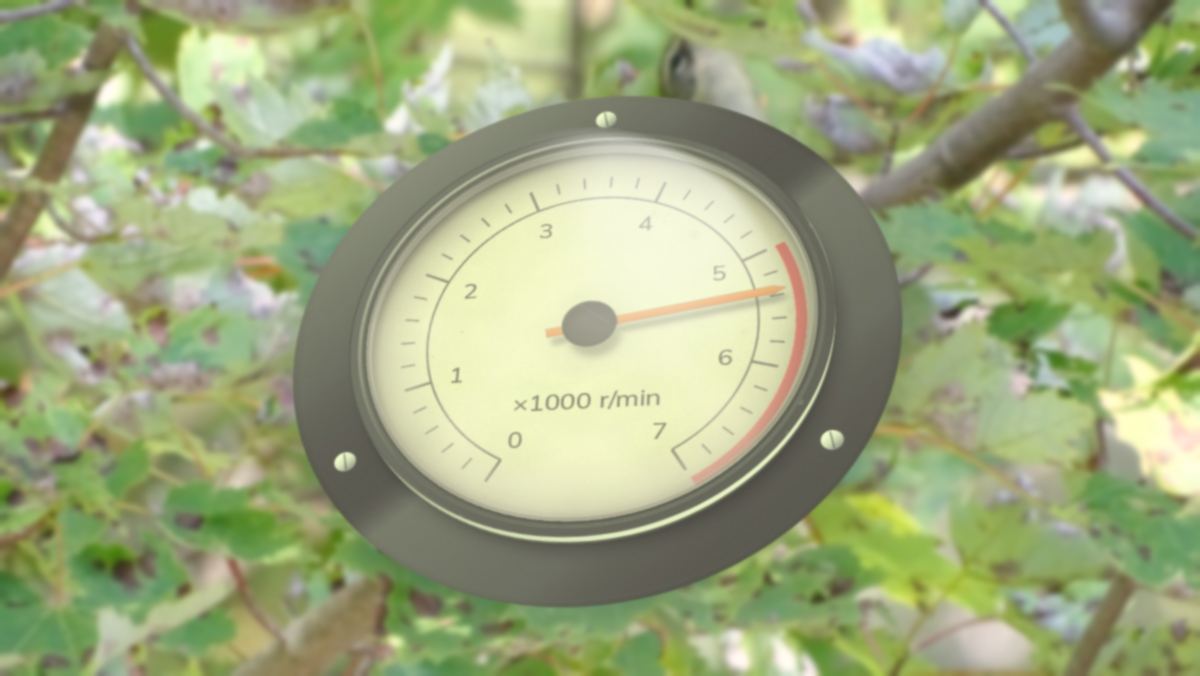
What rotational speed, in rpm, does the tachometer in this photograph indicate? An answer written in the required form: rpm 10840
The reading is rpm 5400
